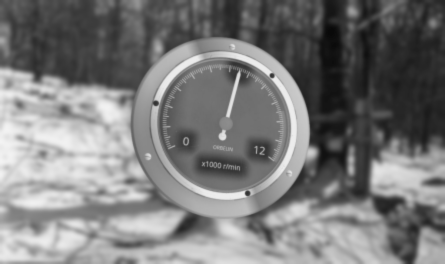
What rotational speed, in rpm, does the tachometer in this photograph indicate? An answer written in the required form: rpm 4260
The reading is rpm 6500
